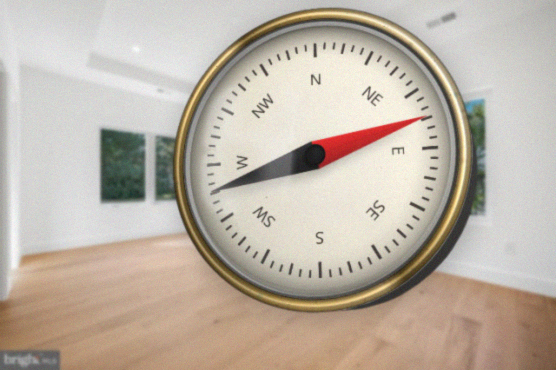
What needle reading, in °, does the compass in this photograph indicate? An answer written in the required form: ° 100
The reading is ° 75
